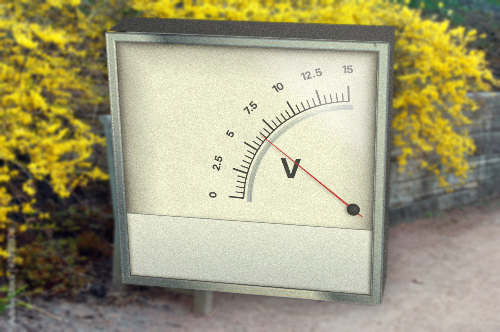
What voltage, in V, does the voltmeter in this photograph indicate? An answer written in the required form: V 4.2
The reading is V 6.5
